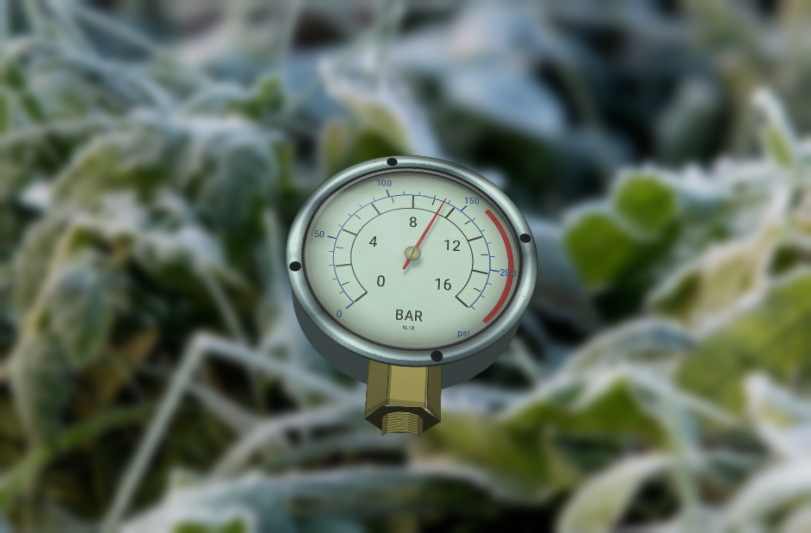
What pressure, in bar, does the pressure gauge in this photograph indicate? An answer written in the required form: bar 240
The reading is bar 9.5
